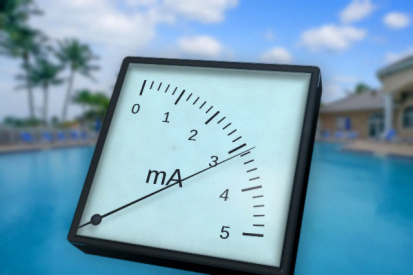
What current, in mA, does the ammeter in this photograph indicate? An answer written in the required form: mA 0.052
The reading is mA 3.2
